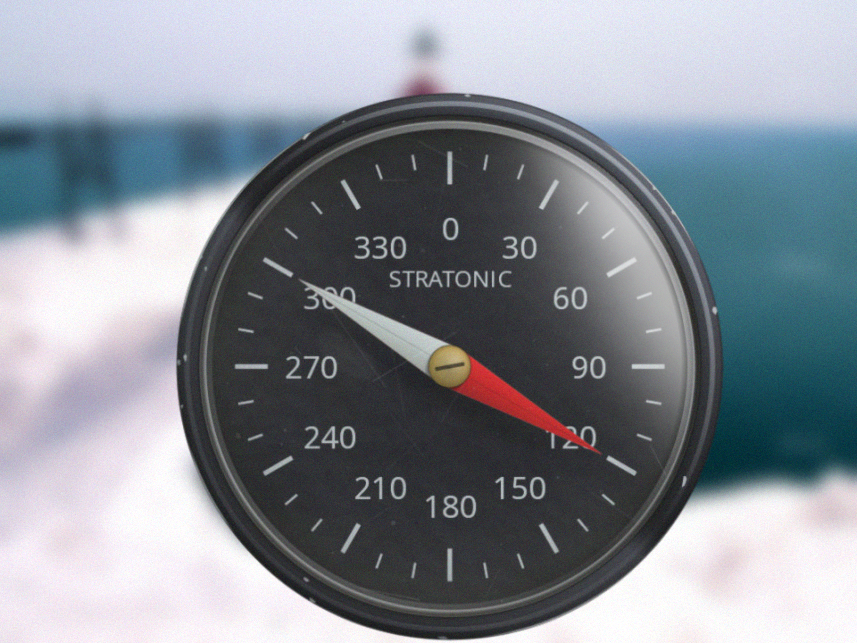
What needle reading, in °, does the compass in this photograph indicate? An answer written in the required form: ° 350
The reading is ° 120
